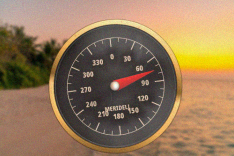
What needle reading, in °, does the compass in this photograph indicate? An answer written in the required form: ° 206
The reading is ° 75
